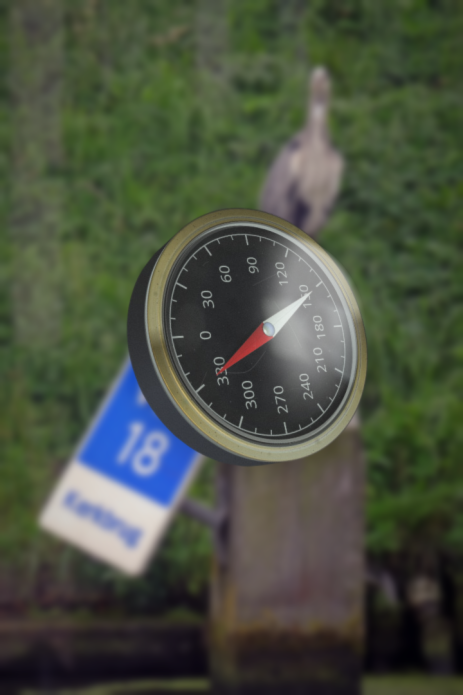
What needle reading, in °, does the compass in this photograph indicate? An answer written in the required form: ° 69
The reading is ° 330
